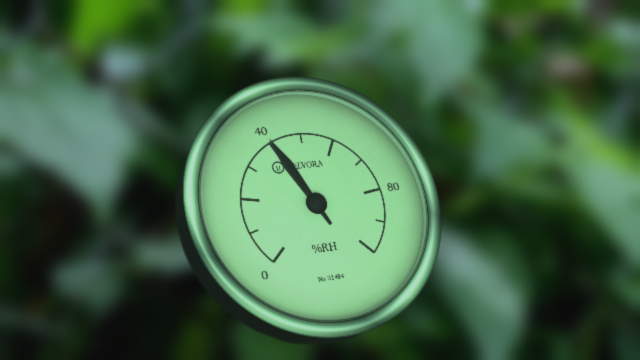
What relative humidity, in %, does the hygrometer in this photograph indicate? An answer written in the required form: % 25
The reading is % 40
